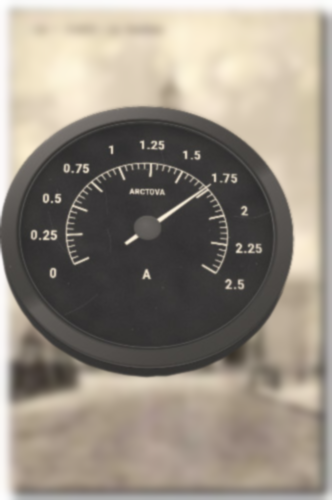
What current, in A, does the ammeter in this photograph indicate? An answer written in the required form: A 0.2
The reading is A 1.75
